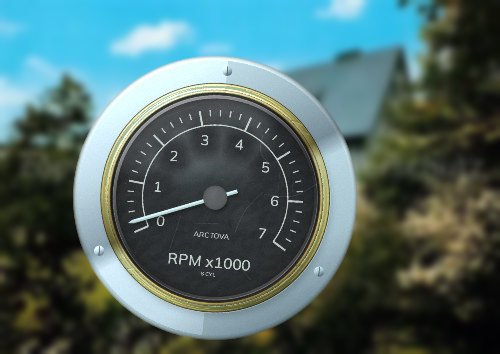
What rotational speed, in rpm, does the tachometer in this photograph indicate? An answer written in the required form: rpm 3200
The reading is rpm 200
